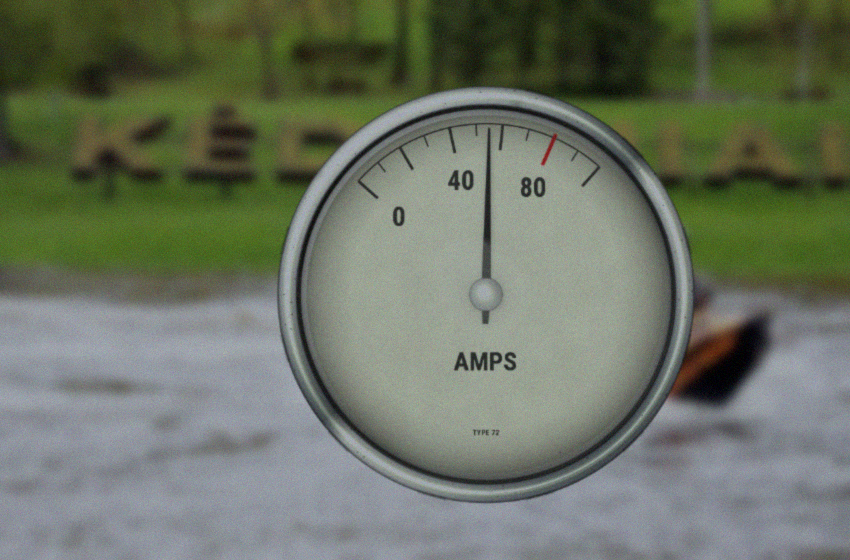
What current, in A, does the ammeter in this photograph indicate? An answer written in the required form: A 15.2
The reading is A 55
